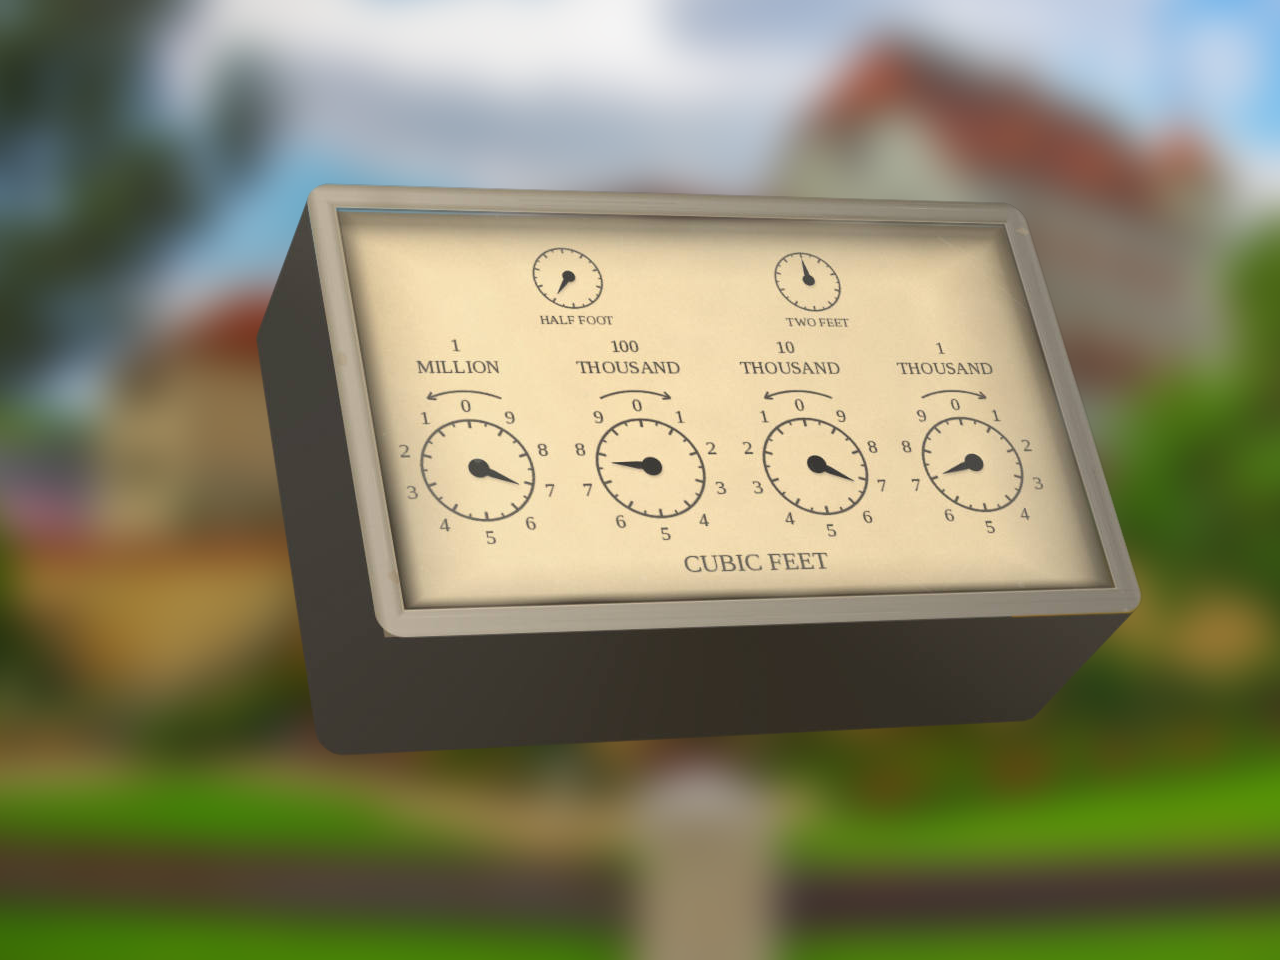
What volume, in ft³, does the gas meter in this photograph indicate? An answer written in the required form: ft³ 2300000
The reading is ft³ 676700
